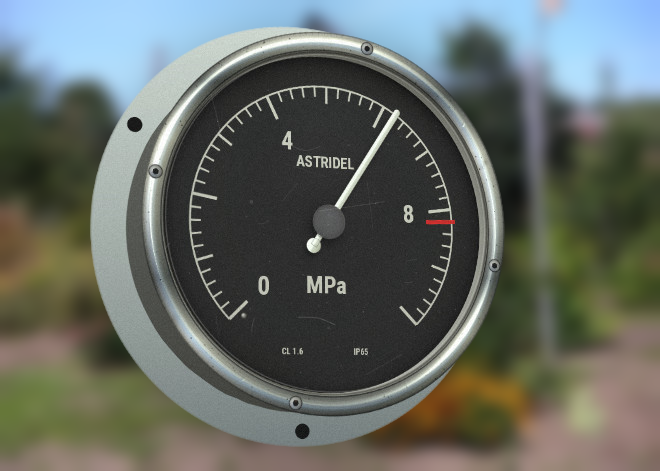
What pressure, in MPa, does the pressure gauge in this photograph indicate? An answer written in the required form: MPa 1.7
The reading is MPa 6.2
